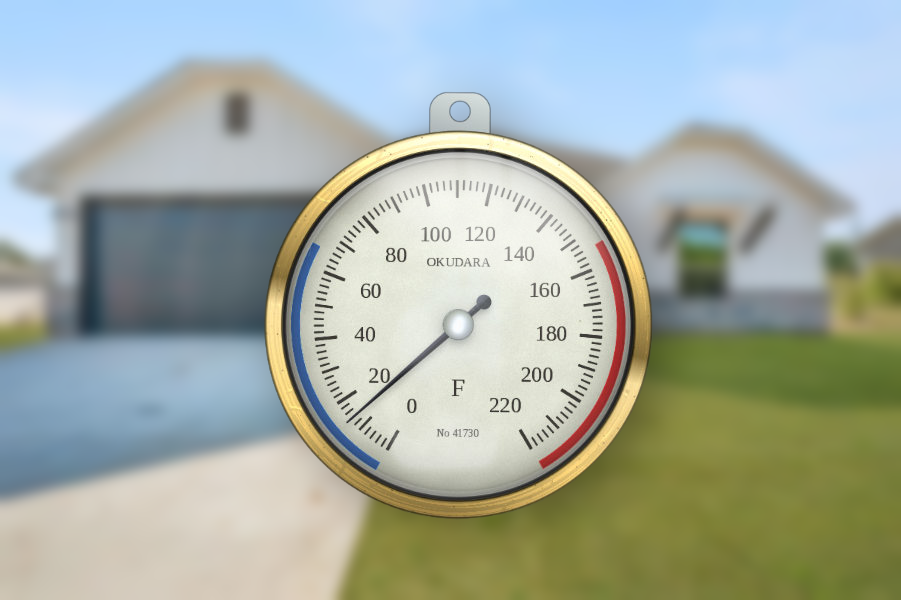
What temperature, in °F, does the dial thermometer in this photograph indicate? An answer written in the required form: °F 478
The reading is °F 14
